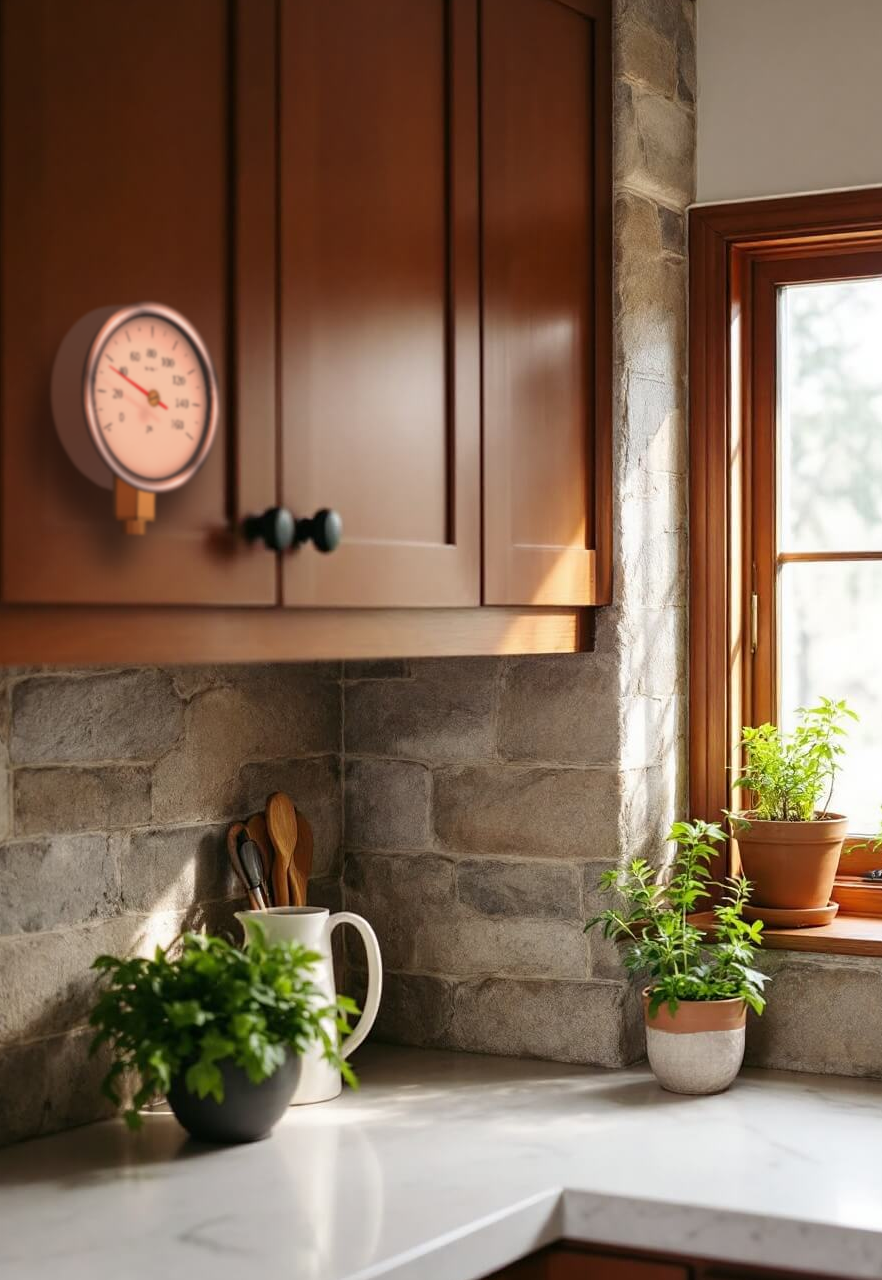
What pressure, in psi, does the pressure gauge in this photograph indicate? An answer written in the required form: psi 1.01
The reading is psi 35
